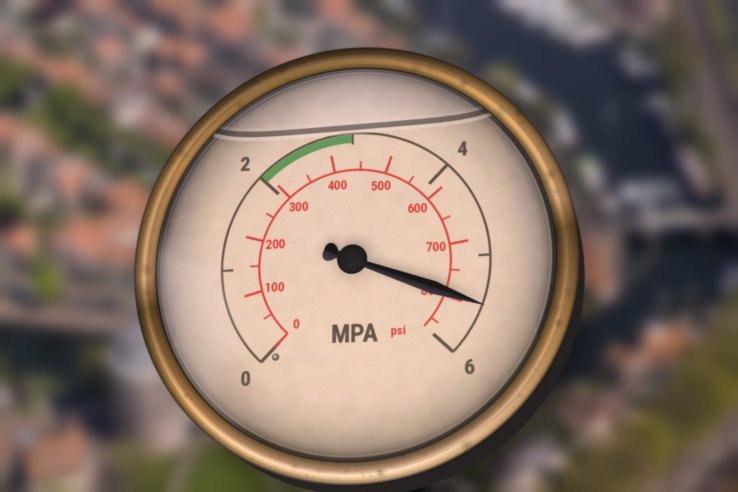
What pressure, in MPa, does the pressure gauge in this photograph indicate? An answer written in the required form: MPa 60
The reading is MPa 5.5
